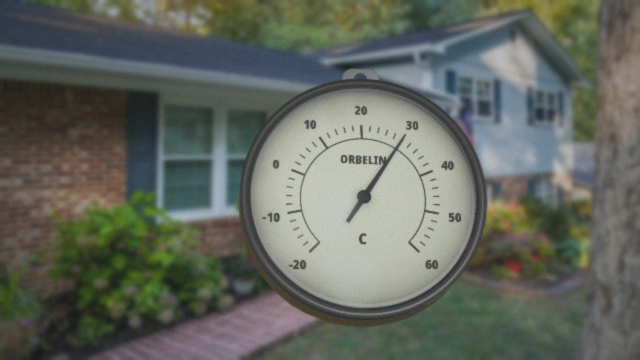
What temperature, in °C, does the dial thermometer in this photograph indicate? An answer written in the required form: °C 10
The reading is °C 30
